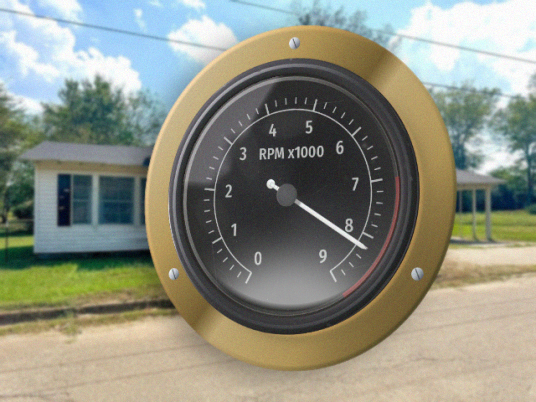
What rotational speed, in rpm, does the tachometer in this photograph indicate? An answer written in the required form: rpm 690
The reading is rpm 8200
